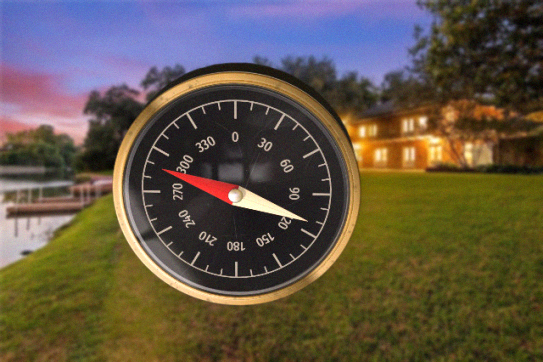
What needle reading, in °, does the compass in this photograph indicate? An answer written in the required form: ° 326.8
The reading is ° 290
